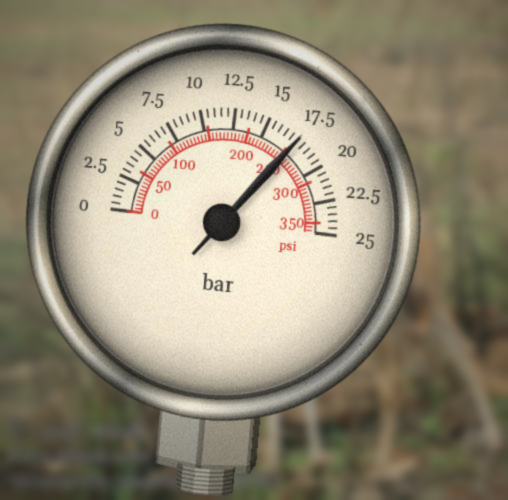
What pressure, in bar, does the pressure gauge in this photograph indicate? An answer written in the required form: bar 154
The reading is bar 17.5
